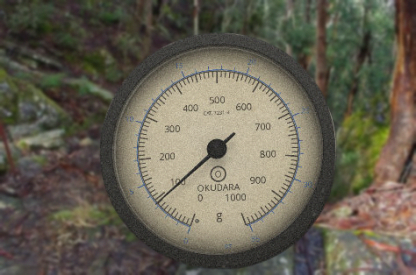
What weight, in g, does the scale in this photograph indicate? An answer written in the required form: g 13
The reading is g 90
